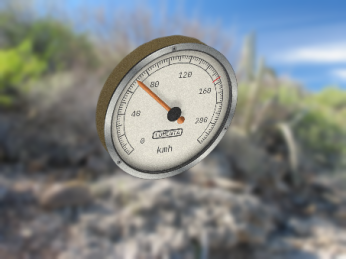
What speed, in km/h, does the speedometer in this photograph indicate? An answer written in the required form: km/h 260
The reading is km/h 70
